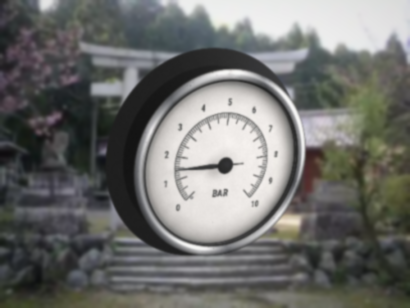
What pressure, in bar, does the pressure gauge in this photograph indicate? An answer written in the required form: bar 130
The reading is bar 1.5
